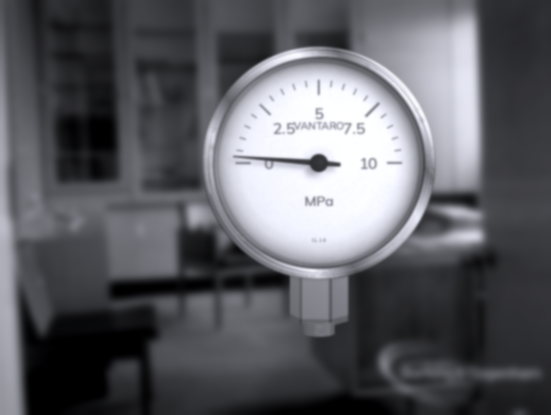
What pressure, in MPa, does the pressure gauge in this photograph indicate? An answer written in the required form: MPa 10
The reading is MPa 0.25
